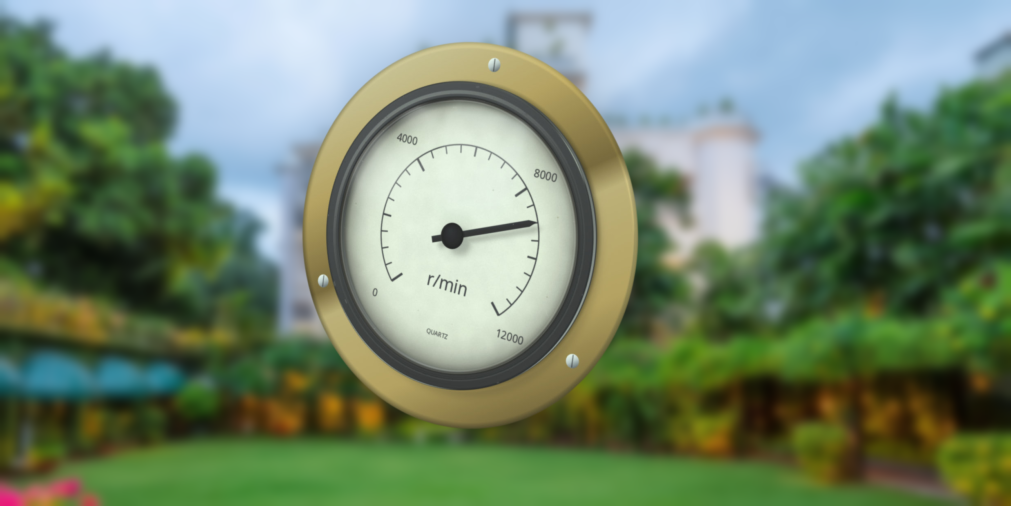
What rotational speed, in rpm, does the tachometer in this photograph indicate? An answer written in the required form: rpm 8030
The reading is rpm 9000
